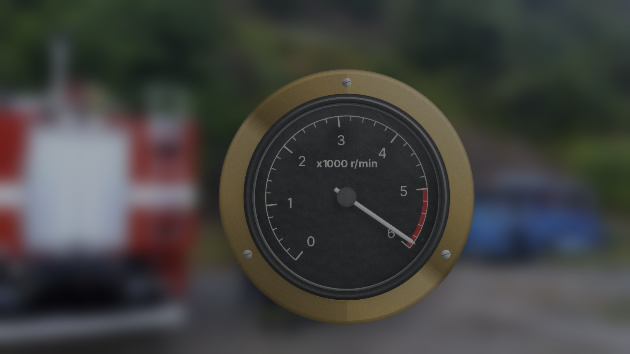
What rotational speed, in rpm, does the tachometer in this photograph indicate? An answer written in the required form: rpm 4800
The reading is rpm 5900
